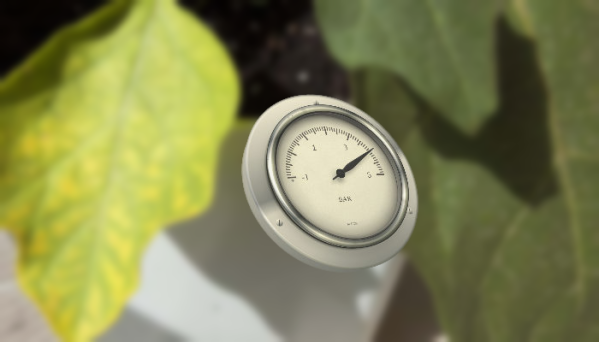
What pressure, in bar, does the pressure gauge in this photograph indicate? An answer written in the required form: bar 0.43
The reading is bar 4
